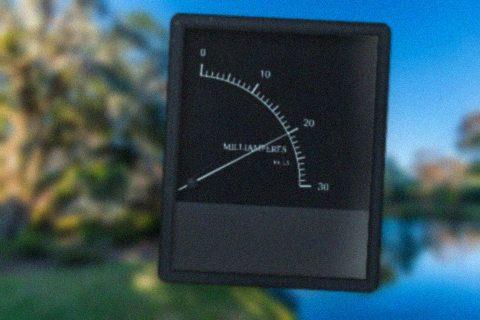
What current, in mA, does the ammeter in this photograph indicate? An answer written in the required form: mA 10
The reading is mA 20
